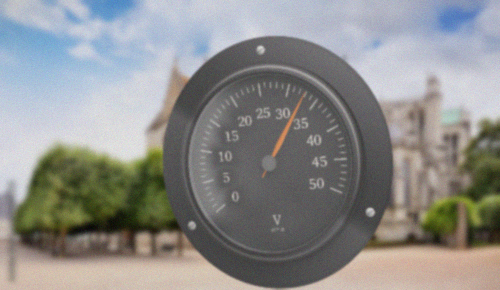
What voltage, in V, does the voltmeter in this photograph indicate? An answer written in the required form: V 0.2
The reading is V 33
